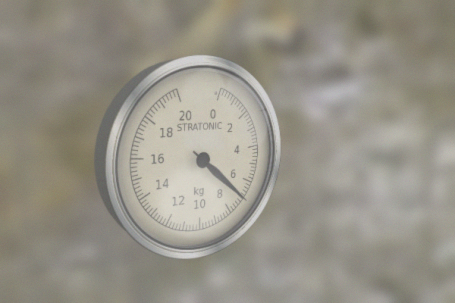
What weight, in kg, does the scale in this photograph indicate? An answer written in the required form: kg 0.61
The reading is kg 7
